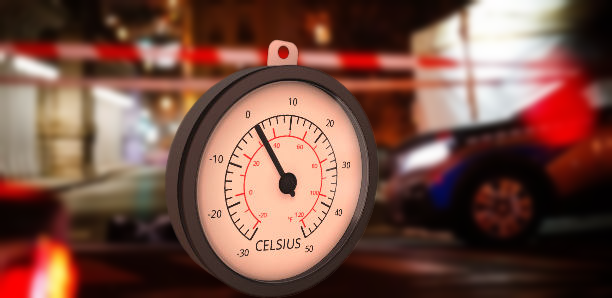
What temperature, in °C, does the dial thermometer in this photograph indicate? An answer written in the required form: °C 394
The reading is °C 0
